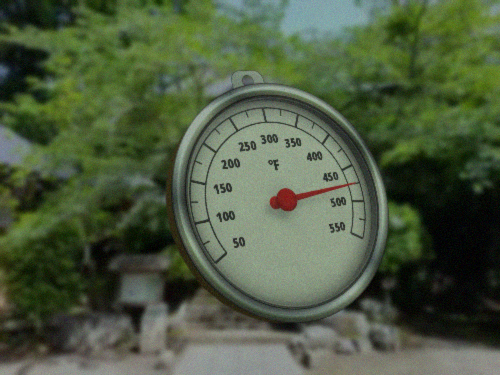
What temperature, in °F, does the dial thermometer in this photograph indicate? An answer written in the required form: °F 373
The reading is °F 475
